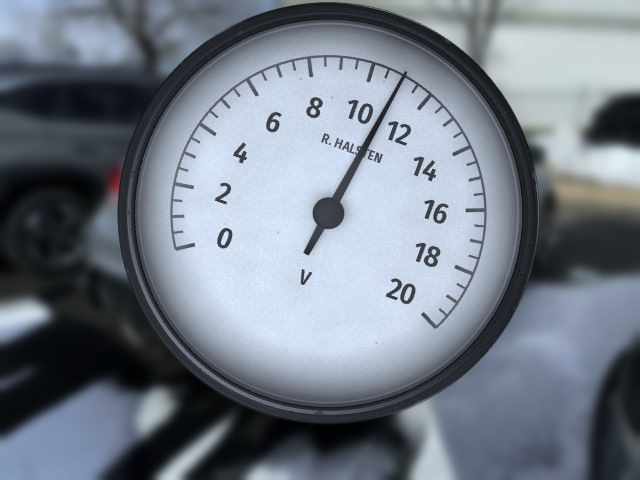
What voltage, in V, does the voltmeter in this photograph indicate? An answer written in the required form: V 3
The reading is V 11
